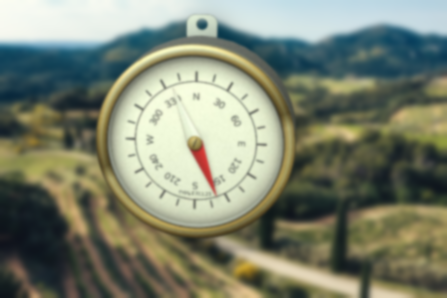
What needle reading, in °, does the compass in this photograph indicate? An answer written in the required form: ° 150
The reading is ° 157.5
